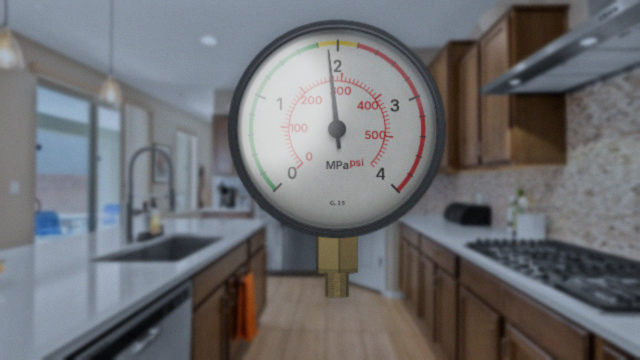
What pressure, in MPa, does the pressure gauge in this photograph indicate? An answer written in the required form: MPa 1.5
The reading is MPa 1.9
